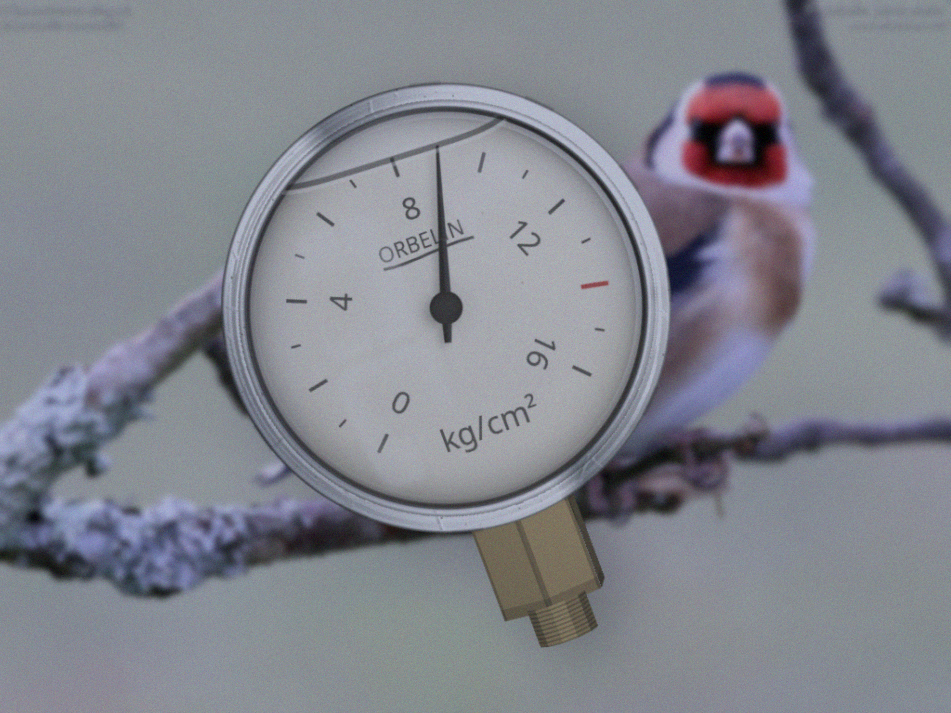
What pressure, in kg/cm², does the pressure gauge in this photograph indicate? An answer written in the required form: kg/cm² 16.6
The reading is kg/cm² 9
